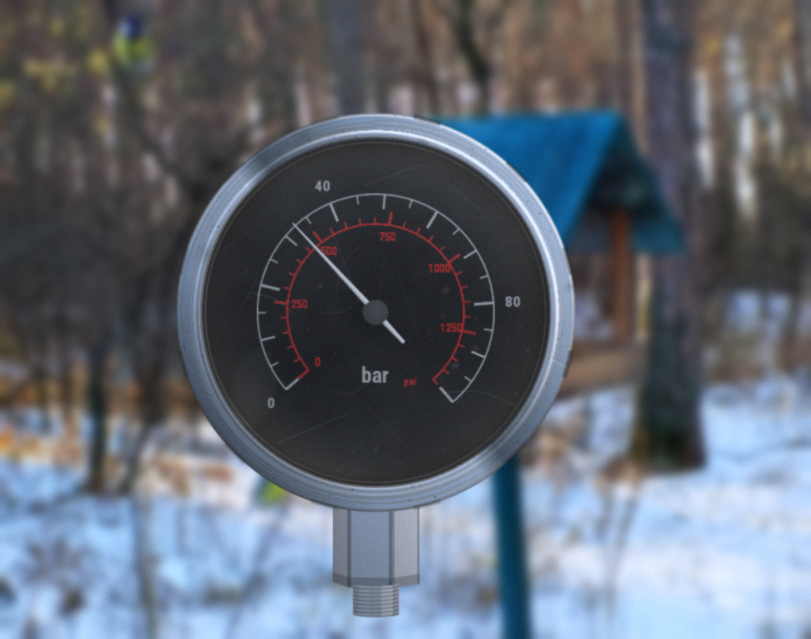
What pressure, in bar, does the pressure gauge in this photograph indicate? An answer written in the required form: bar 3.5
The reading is bar 32.5
